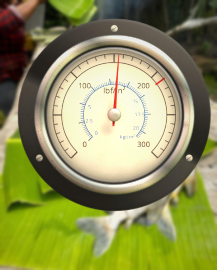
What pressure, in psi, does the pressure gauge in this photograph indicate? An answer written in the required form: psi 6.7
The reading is psi 155
